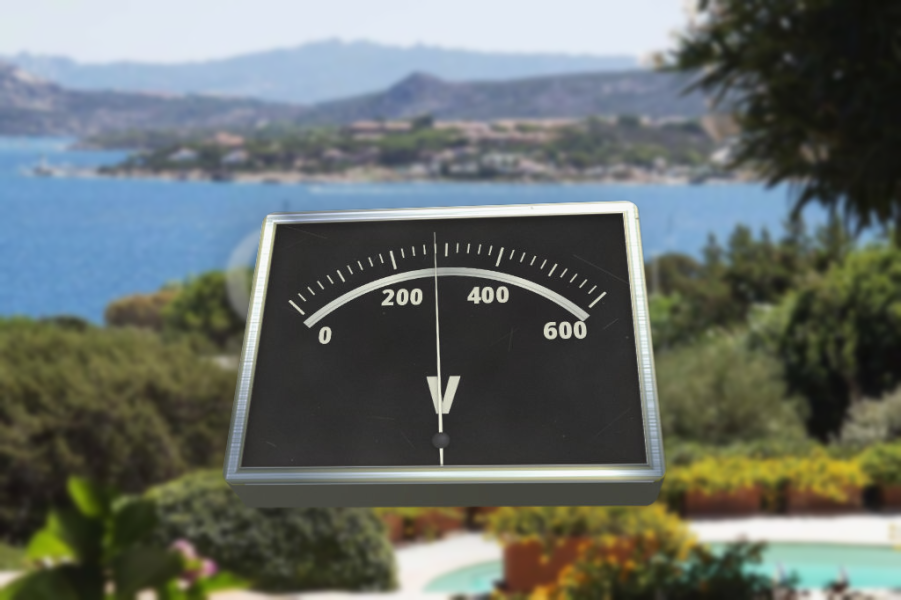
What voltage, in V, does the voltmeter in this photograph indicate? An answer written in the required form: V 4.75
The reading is V 280
